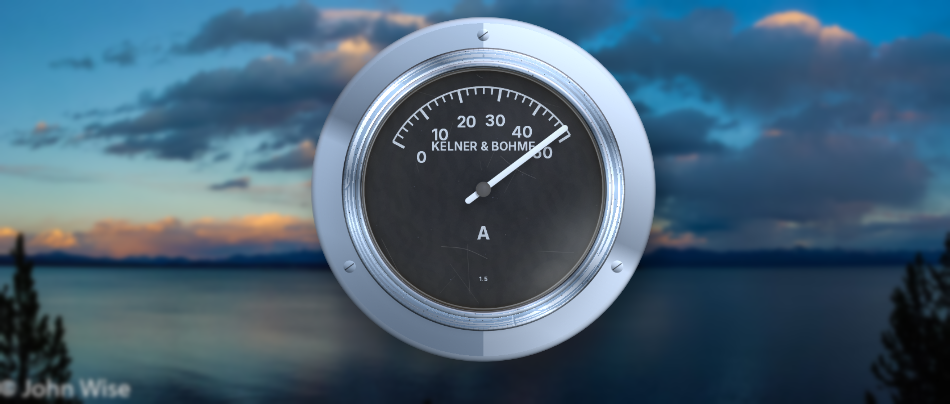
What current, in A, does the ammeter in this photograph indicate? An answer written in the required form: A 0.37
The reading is A 48
